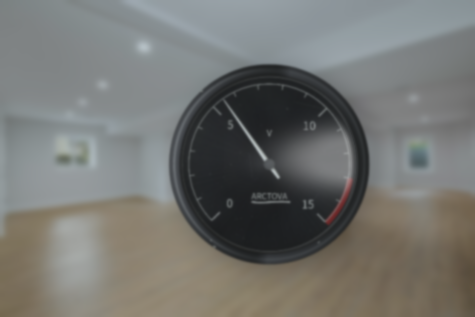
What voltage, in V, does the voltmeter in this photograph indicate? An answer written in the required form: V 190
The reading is V 5.5
